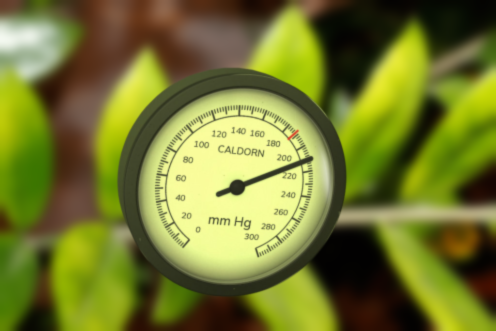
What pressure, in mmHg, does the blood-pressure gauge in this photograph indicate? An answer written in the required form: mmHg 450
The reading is mmHg 210
